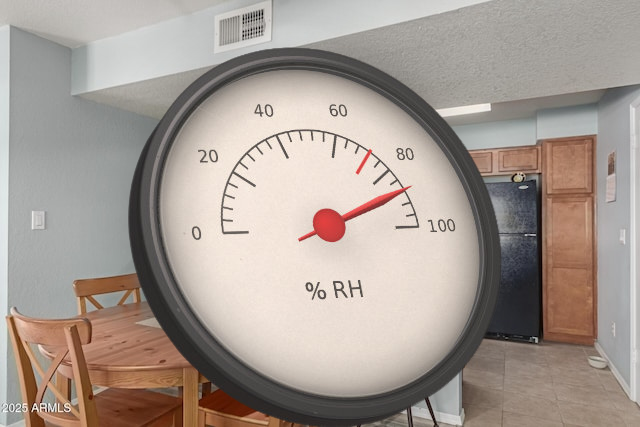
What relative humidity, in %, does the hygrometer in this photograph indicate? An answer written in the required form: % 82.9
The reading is % 88
